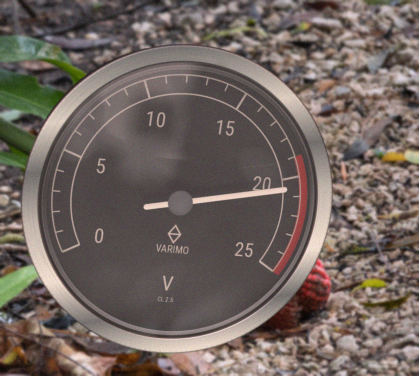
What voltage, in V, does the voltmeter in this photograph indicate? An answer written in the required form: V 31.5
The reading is V 20.5
